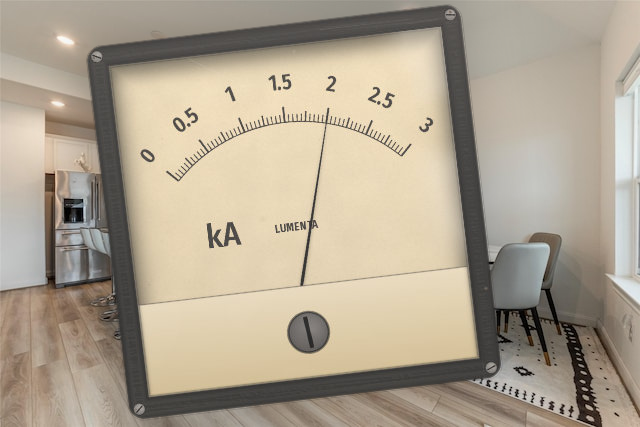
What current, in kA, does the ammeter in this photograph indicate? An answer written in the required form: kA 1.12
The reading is kA 2
